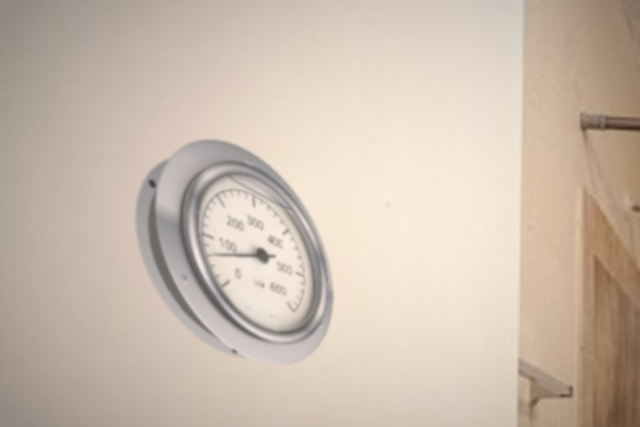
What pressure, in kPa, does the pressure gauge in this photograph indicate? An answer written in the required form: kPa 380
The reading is kPa 60
